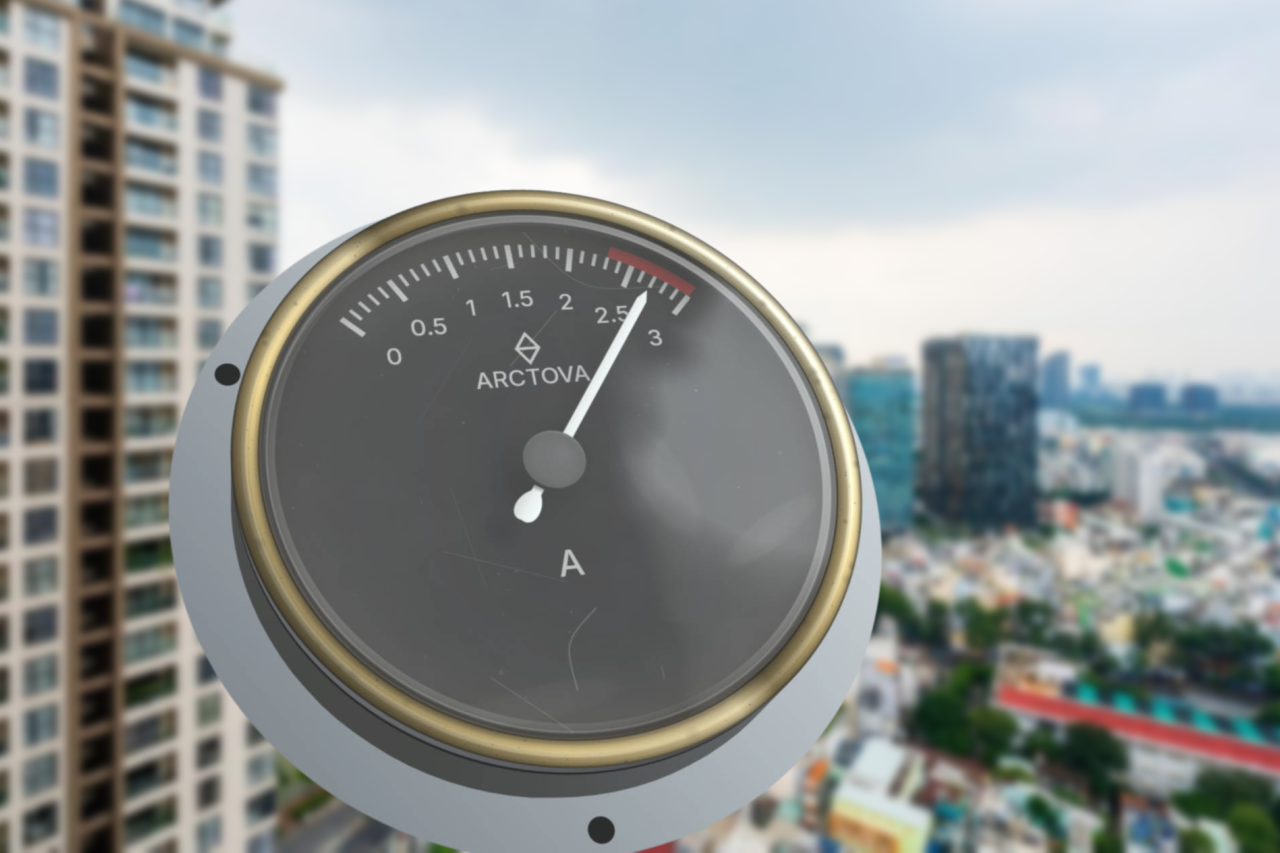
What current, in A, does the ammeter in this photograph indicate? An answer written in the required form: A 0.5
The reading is A 2.7
